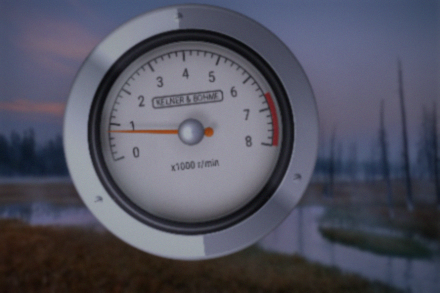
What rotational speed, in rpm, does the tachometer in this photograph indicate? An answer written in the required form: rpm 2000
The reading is rpm 800
